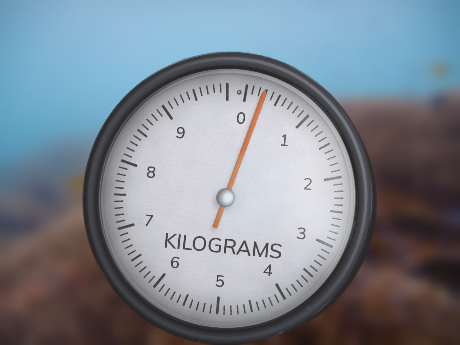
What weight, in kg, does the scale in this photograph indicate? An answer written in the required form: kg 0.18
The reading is kg 0.3
